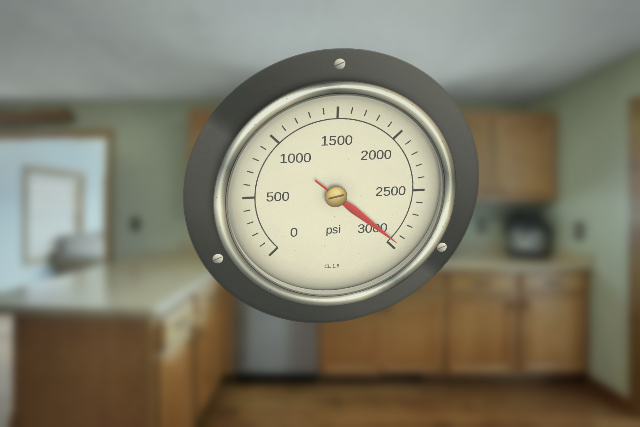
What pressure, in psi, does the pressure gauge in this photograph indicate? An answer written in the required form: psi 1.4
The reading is psi 2950
